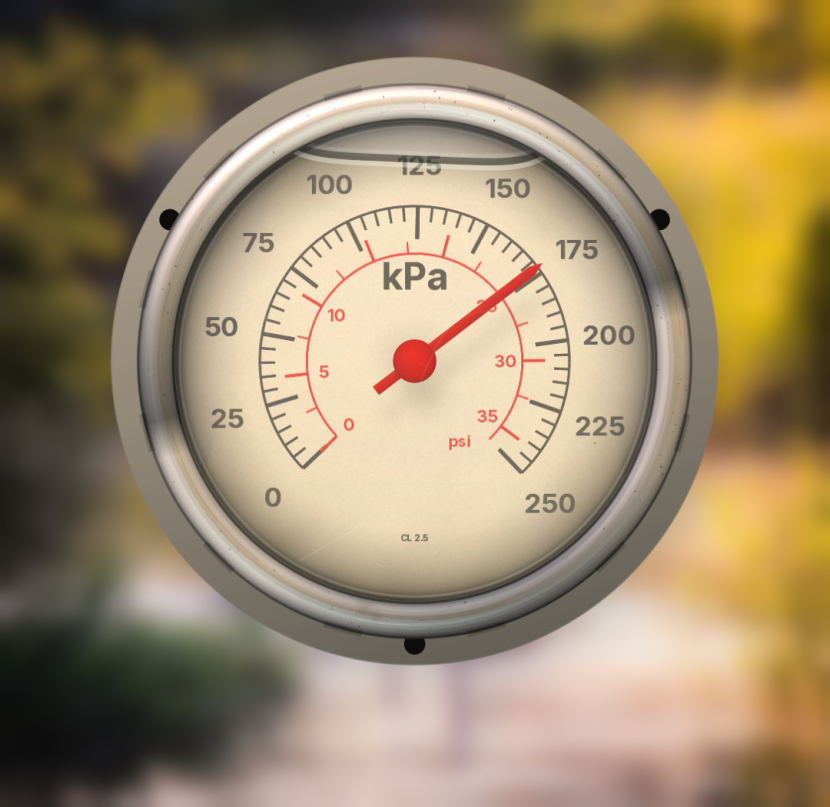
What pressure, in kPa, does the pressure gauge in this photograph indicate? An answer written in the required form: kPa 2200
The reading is kPa 172.5
